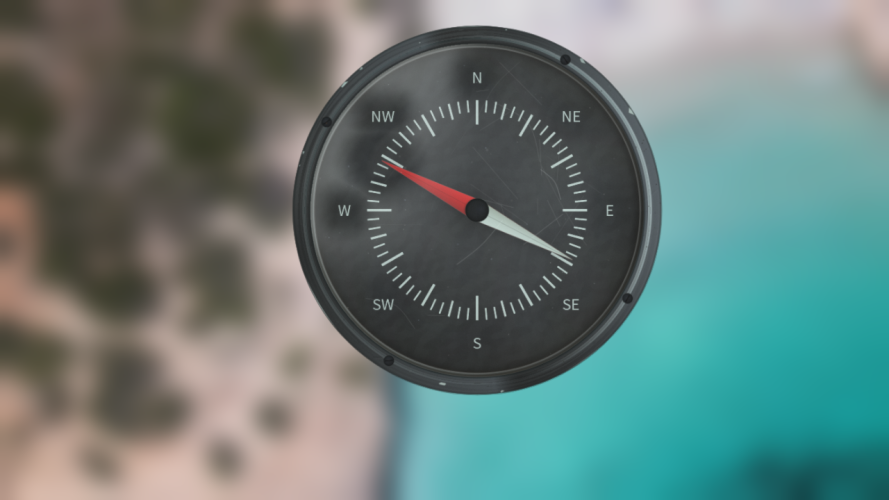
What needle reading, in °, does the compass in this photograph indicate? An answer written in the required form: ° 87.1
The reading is ° 297.5
